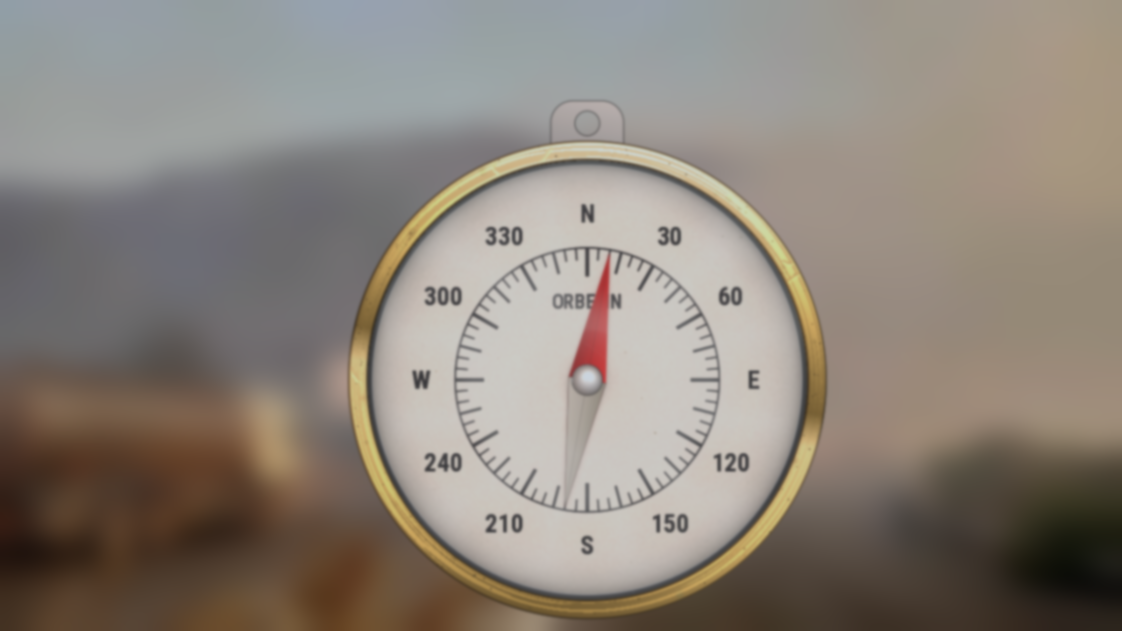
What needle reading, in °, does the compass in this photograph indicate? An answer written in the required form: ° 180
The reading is ° 10
